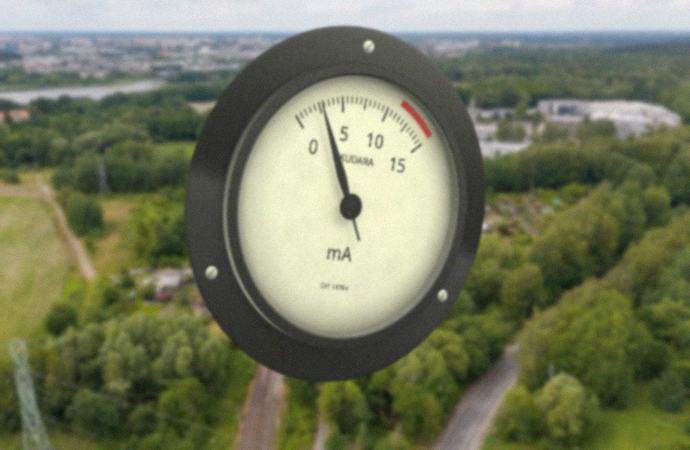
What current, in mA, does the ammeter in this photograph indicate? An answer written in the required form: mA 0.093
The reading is mA 2.5
